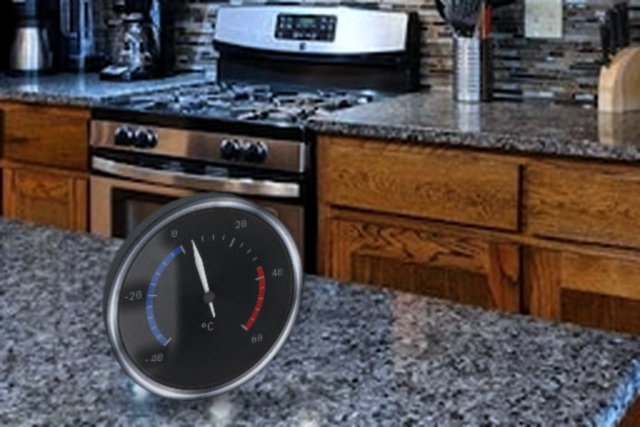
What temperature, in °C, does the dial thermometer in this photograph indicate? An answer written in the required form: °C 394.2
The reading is °C 4
